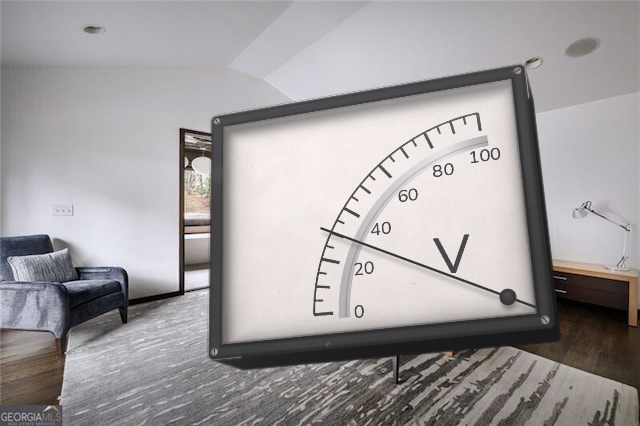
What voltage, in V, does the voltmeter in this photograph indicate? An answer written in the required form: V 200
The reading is V 30
